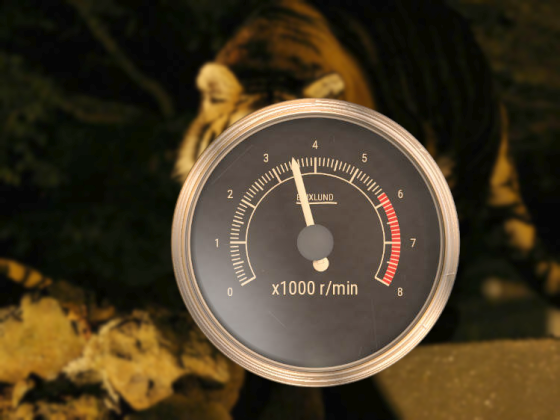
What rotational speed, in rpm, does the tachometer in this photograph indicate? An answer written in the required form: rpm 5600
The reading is rpm 3500
